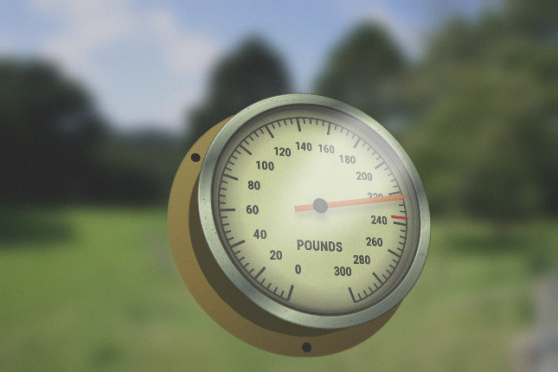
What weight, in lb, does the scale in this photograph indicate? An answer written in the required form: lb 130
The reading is lb 224
